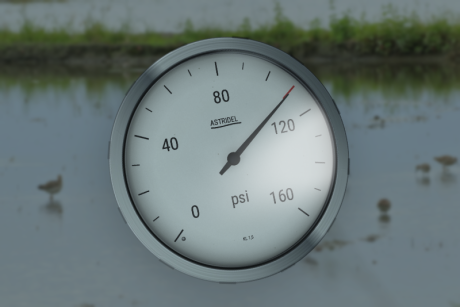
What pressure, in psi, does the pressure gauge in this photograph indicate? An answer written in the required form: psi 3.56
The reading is psi 110
